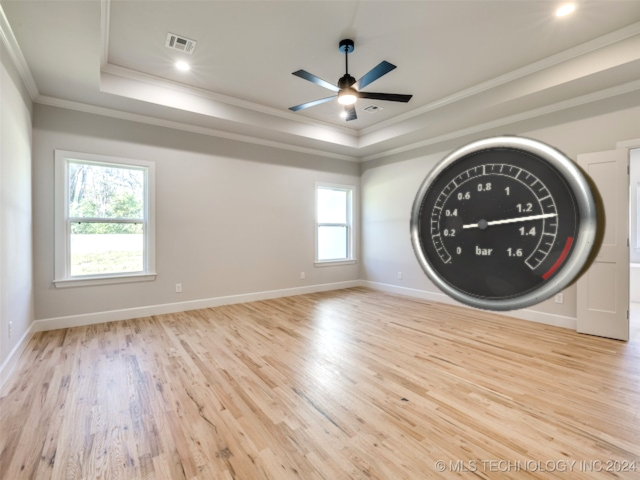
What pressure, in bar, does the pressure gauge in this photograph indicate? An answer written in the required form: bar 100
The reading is bar 1.3
